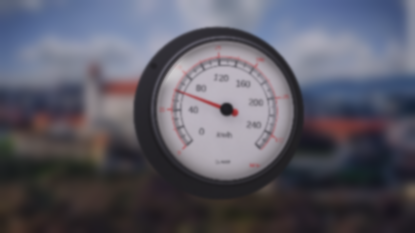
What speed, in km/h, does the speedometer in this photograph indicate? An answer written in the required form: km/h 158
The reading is km/h 60
